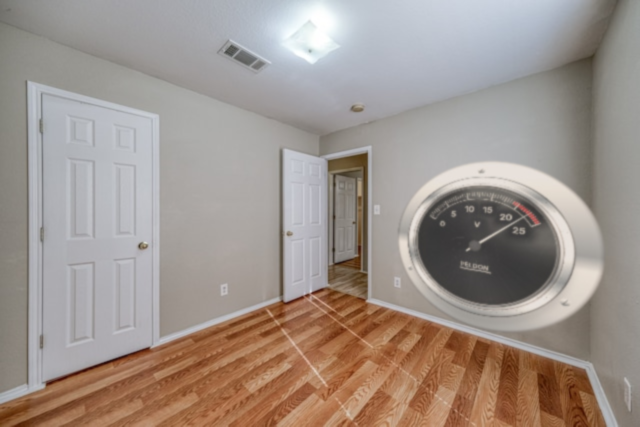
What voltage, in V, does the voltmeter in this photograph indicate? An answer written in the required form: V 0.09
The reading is V 22.5
